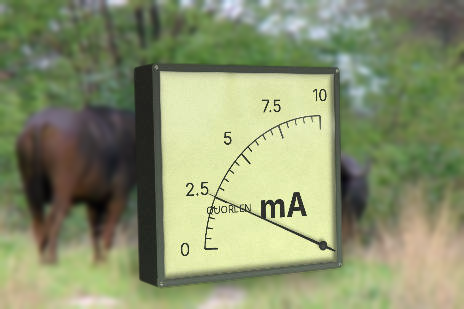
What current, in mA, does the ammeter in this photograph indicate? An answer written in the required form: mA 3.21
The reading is mA 2.5
